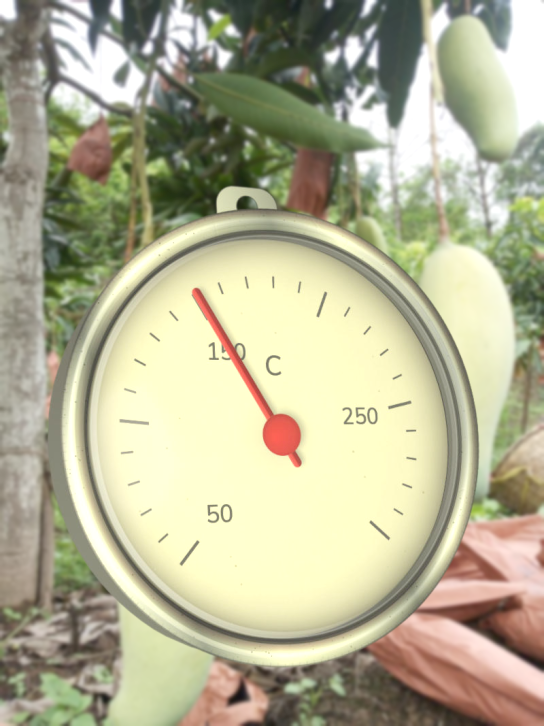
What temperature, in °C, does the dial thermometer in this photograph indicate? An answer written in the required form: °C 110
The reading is °C 150
